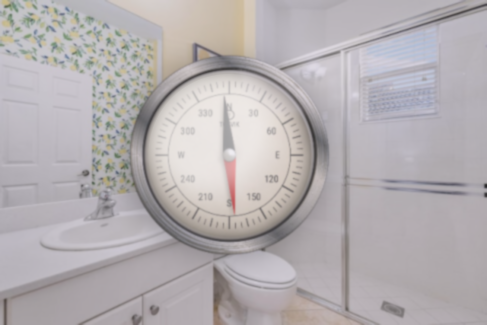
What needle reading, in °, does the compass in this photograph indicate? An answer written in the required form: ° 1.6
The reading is ° 175
